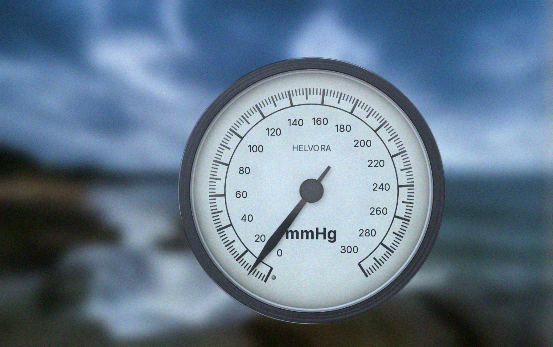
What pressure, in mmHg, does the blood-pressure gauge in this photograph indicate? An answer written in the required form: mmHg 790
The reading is mmHg 10
